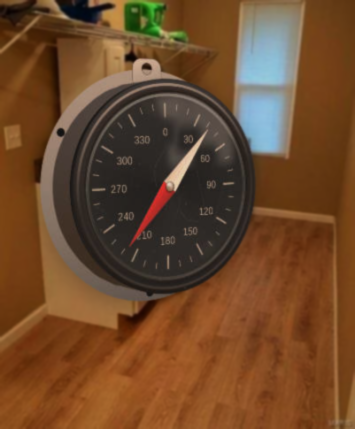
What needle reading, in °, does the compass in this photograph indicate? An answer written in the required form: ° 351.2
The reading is ° 220
